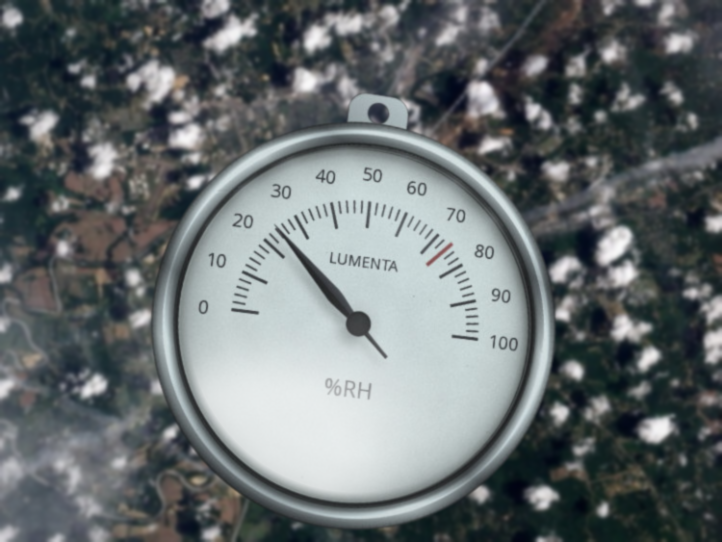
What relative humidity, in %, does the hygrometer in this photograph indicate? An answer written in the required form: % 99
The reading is % 24
